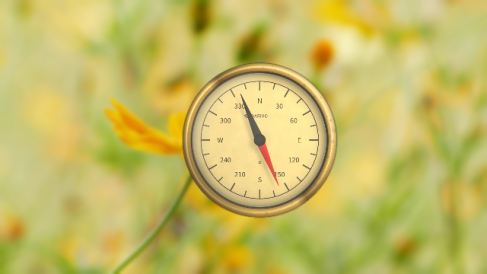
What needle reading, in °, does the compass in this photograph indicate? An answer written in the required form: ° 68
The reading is ° 157.5
